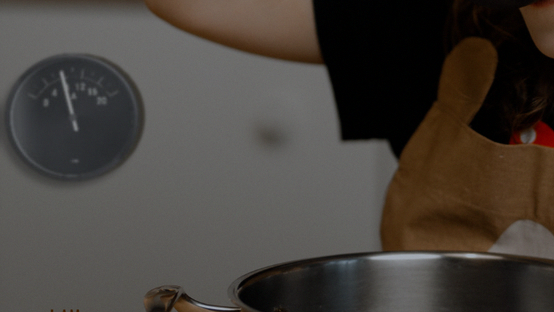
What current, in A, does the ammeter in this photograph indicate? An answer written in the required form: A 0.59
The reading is A 8
